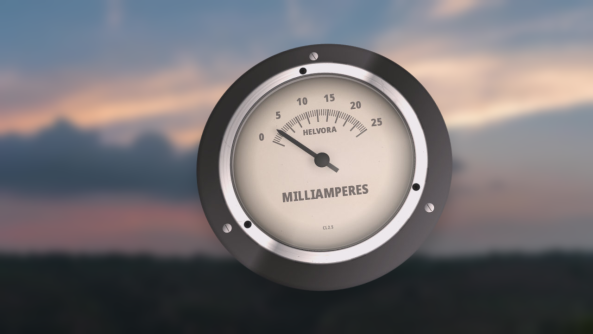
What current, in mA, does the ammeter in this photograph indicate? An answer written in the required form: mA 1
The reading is mA 2.5
